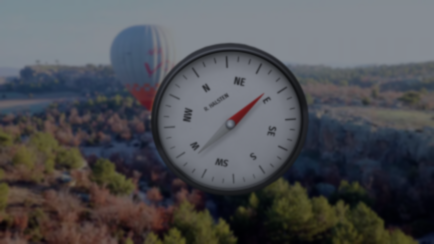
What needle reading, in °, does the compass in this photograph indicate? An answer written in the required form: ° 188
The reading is ° 80
